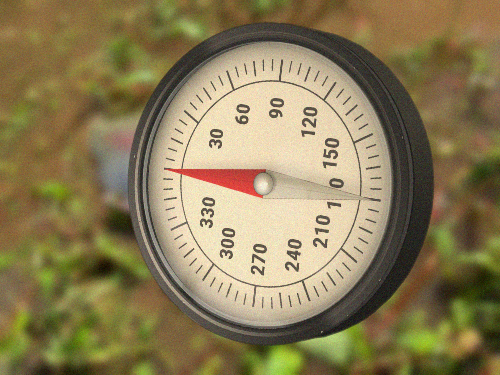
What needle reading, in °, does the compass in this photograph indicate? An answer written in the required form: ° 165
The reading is ° 0
